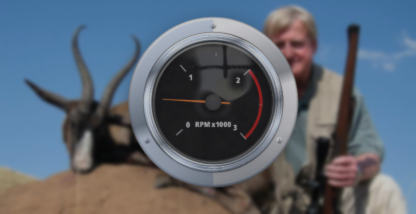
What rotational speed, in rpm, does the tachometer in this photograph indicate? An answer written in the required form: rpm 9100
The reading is rpm 500
